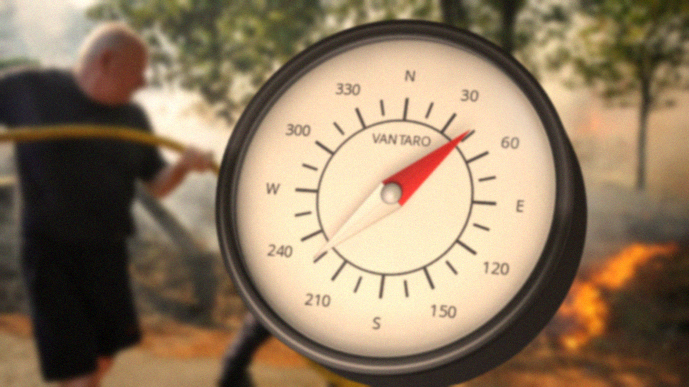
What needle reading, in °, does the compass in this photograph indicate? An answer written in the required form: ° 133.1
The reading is ° 45
